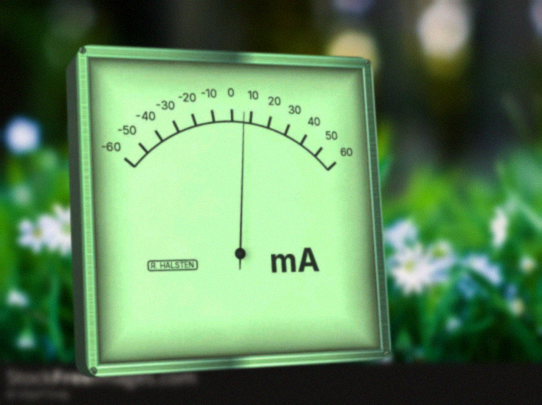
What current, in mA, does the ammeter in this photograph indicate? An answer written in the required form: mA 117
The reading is mA 5
